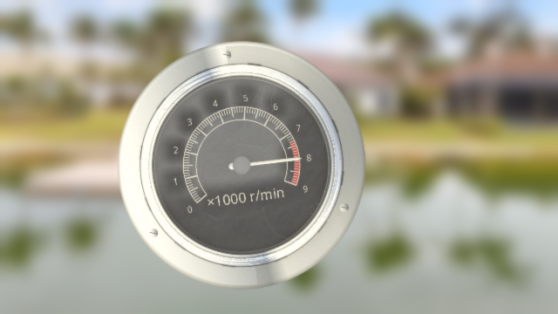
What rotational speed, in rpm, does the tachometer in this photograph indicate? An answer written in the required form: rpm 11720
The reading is rpm 8000
